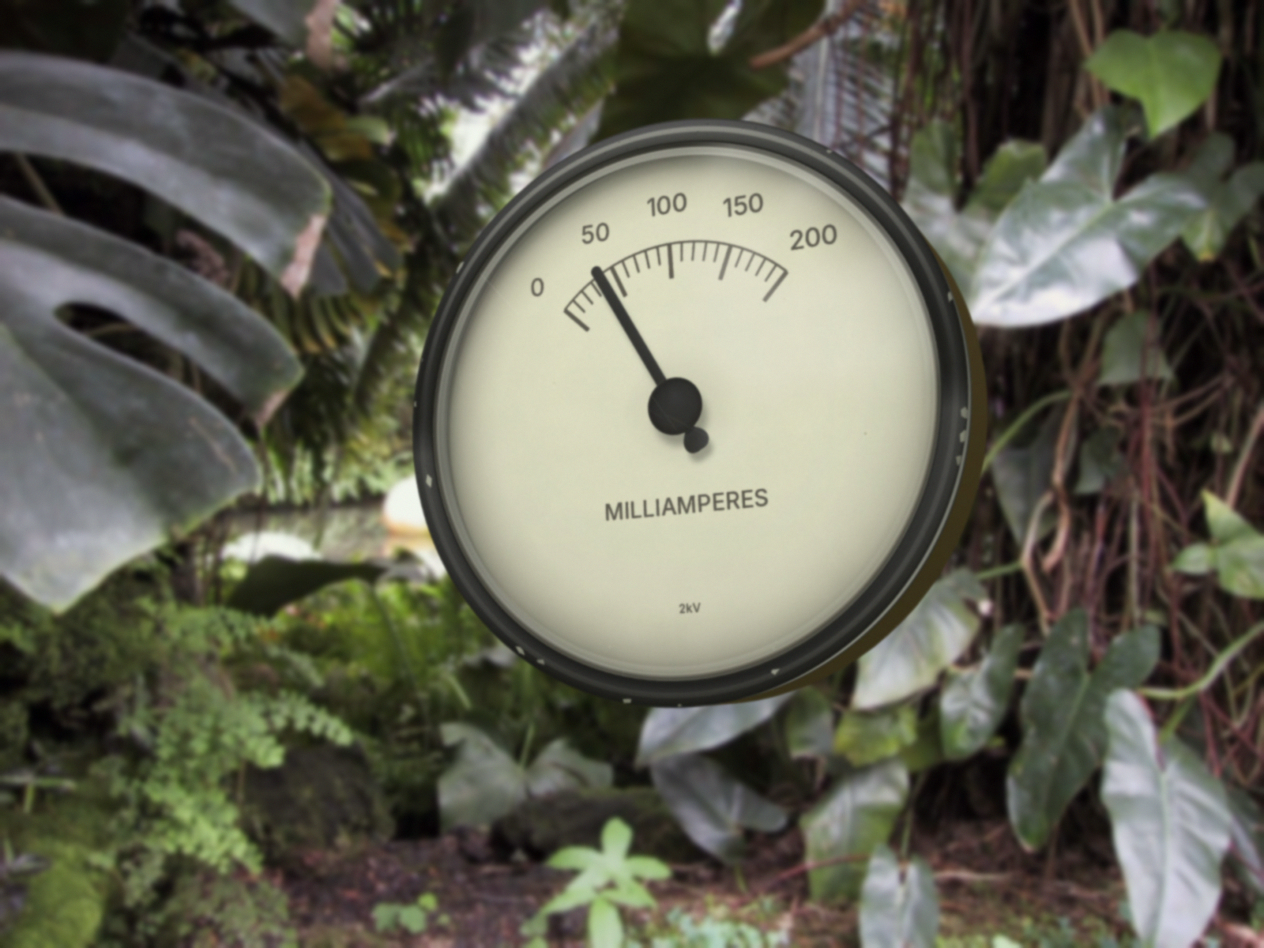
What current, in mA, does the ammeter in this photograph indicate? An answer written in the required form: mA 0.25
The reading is mA 40
